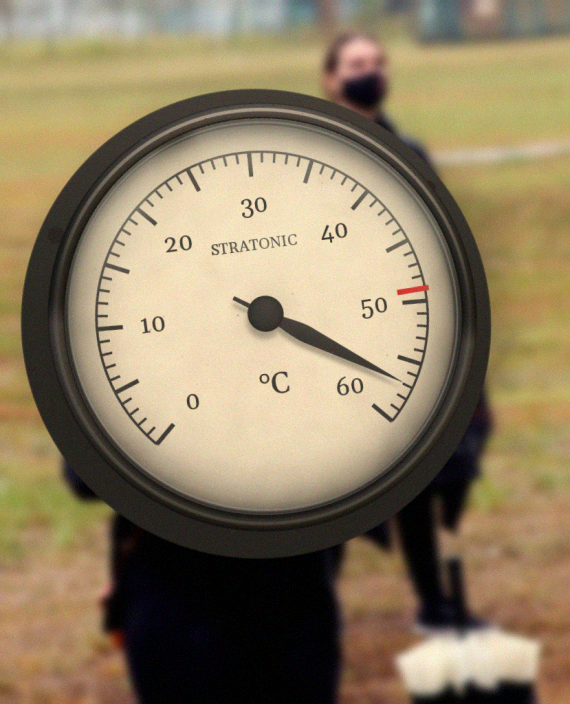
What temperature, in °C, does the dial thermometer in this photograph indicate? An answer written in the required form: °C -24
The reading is °C 57
